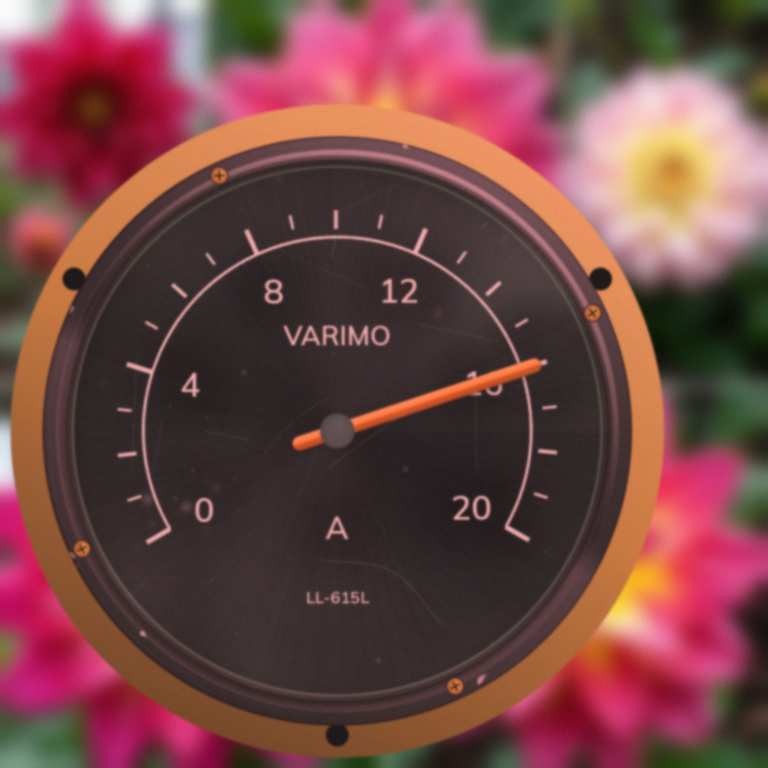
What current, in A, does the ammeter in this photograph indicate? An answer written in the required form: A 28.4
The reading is A 16
